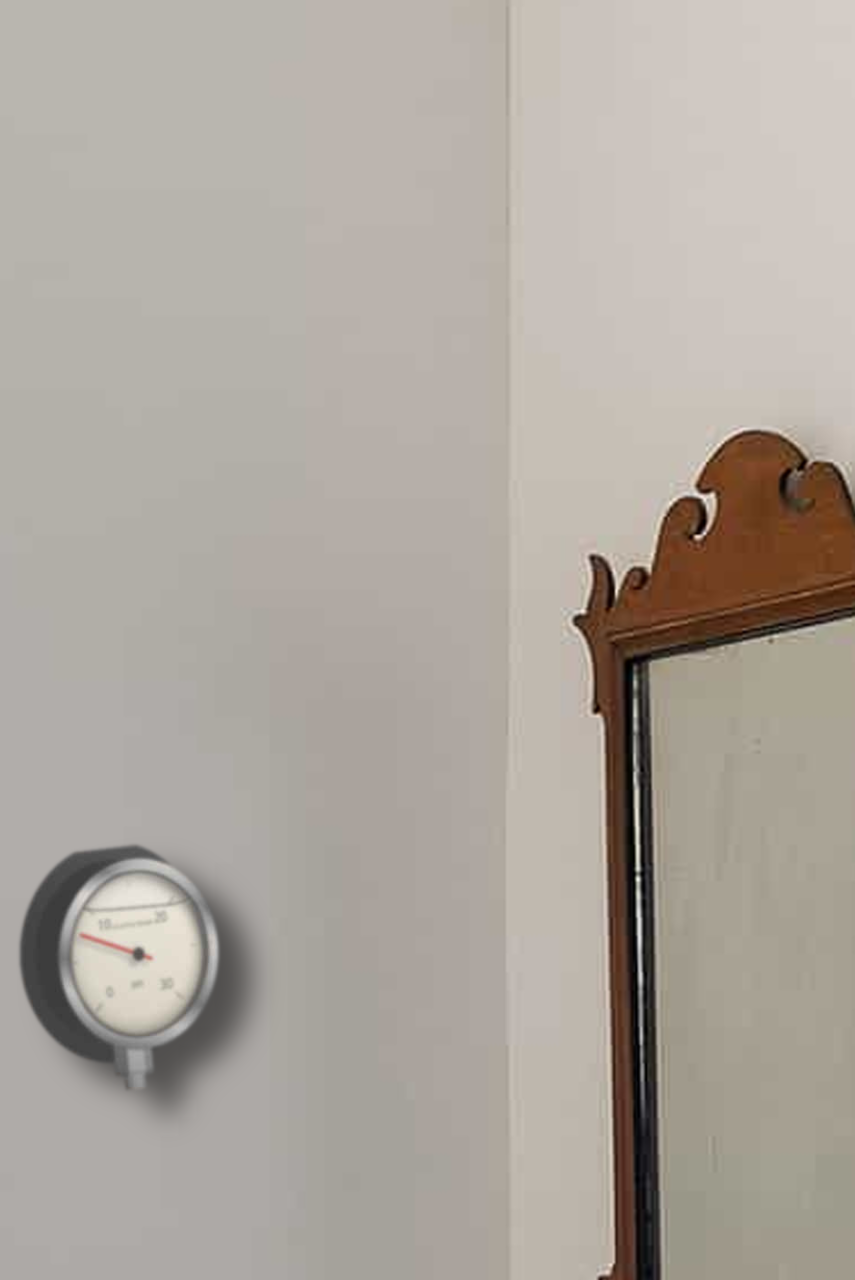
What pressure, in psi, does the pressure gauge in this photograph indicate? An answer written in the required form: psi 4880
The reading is psi 7.5
